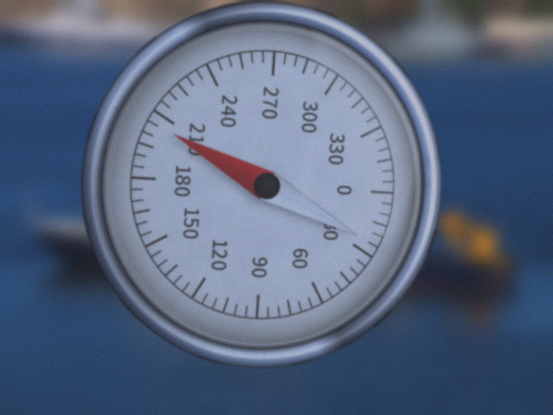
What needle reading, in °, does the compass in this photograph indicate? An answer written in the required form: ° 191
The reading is ° 205
